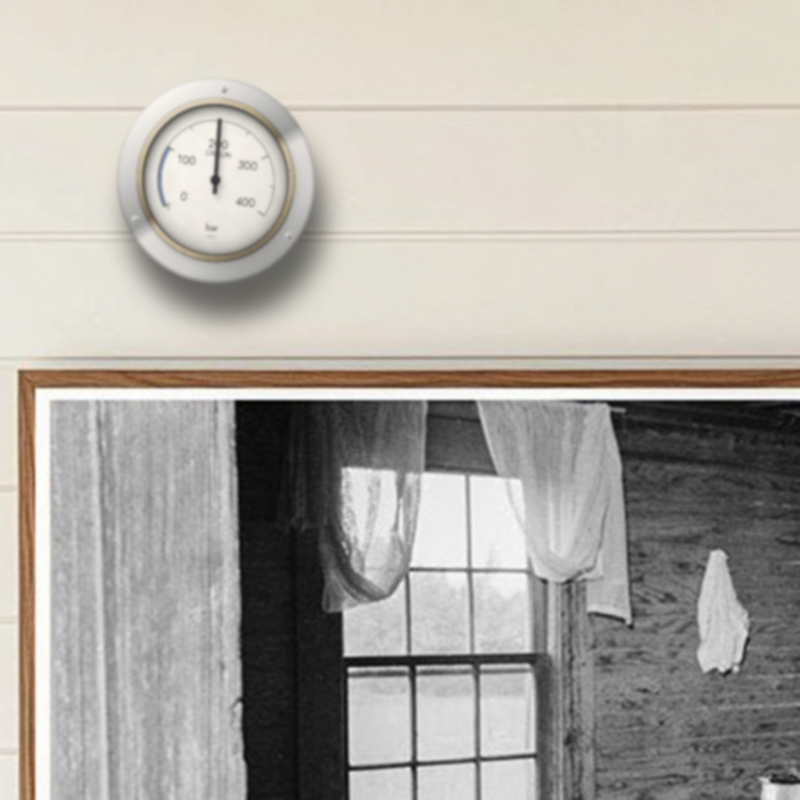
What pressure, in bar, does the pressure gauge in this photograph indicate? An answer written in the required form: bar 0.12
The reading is bar 200
